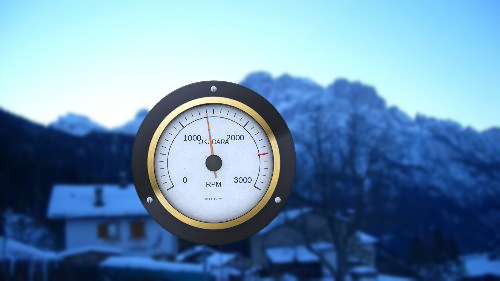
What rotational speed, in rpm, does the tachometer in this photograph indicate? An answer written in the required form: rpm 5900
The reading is rpm 1400
